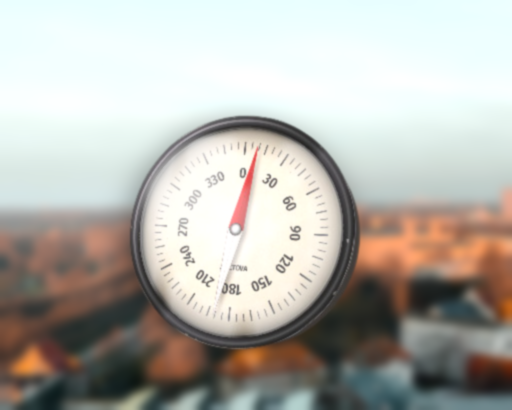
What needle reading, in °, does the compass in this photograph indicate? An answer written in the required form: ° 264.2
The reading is ° 10
